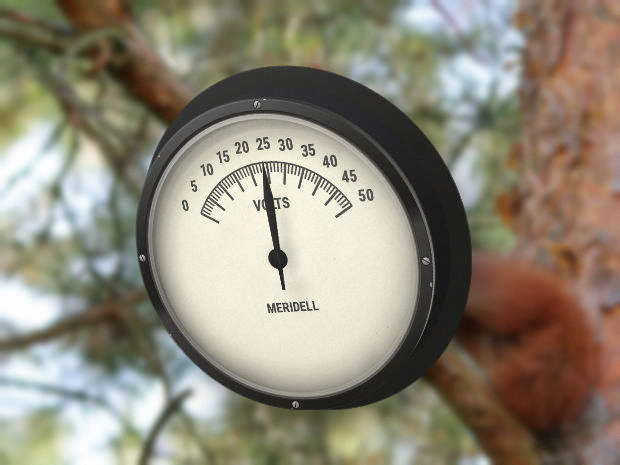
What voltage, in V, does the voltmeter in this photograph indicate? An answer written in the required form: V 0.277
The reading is V 25
